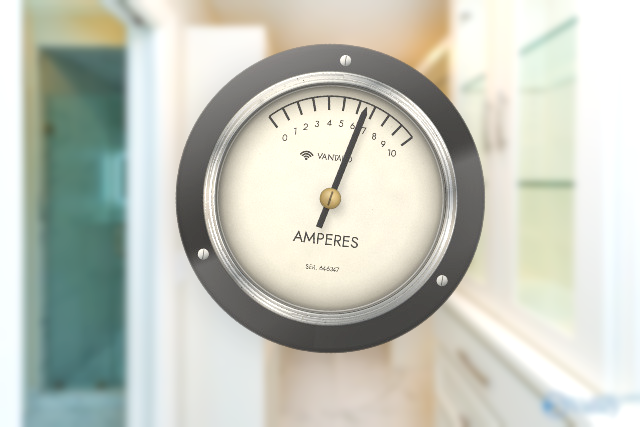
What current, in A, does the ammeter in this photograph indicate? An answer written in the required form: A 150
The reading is A 6.5
